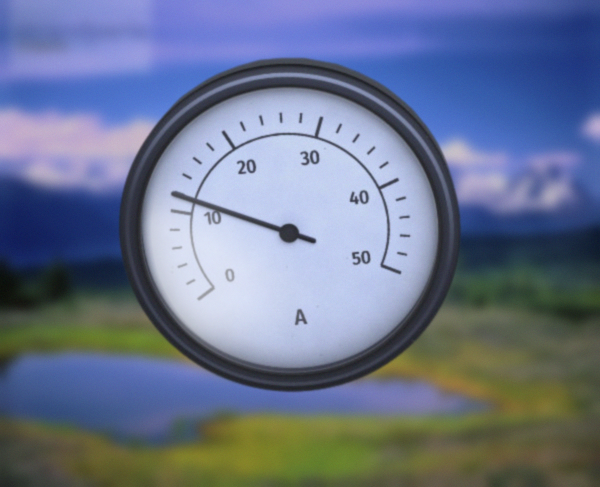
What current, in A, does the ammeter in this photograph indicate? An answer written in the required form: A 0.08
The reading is A 12
